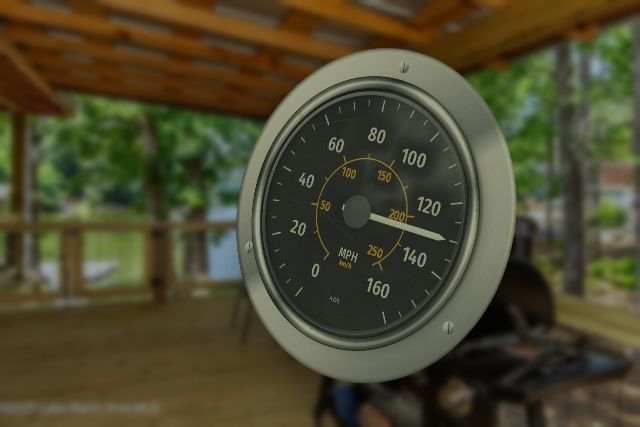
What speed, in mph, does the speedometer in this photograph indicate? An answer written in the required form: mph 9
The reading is mph 130
